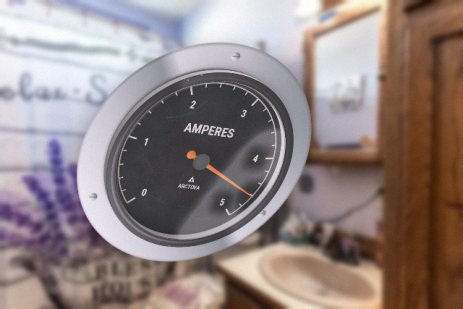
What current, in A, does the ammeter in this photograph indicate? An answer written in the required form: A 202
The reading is A 4.6
